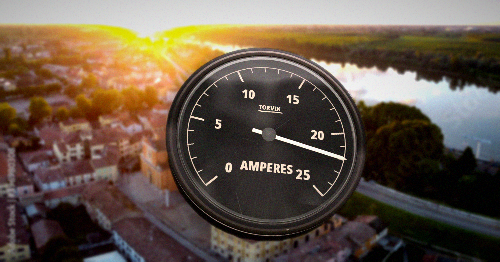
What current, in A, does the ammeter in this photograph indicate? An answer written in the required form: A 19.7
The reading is A 22
